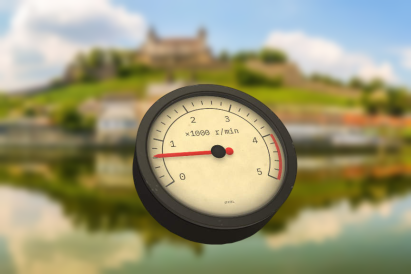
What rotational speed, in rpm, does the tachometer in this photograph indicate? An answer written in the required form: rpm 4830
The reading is rpm 600
